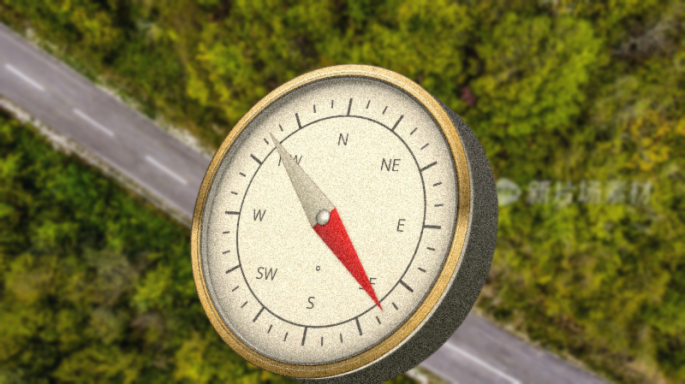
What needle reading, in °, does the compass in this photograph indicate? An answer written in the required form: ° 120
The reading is ° 135
